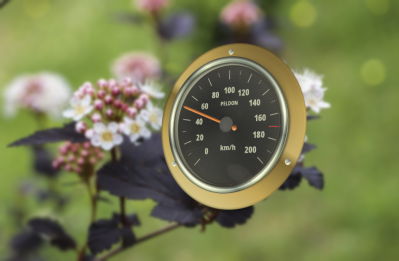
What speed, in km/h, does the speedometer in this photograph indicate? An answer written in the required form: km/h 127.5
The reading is km/h 50
